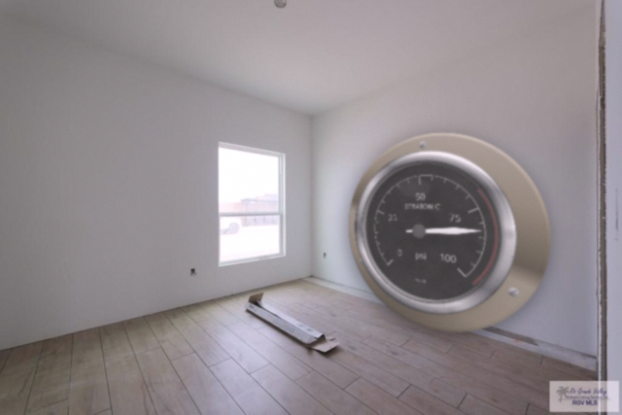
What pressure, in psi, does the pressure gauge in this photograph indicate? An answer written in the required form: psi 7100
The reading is psi 82.5
